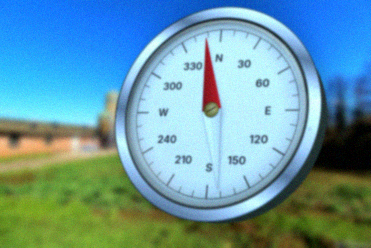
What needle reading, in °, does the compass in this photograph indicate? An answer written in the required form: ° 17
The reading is ° 350
